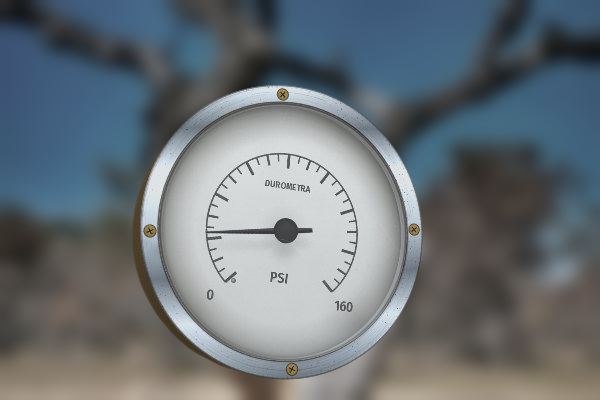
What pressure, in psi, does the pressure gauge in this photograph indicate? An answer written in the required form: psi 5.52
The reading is psi 22.5
